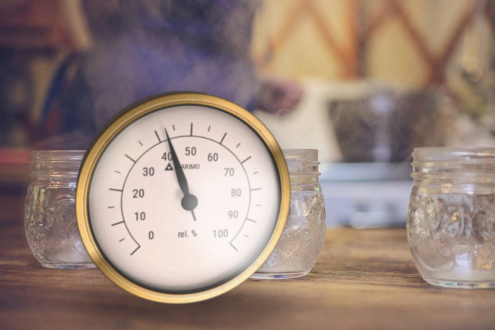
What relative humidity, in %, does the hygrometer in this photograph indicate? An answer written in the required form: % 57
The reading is % 42.5
